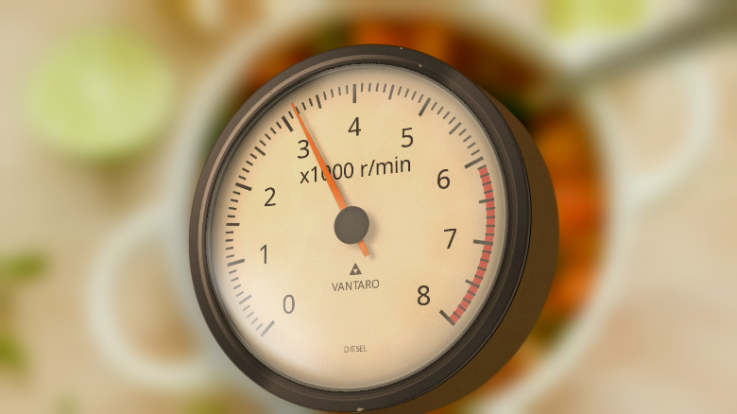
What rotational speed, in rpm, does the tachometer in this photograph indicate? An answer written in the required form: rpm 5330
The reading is rpm 3200
